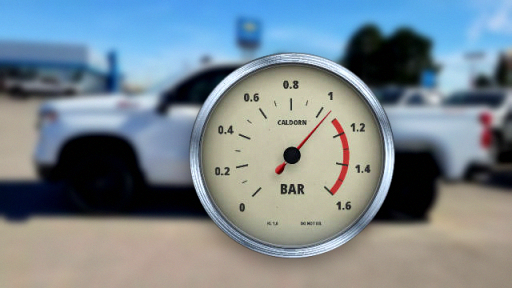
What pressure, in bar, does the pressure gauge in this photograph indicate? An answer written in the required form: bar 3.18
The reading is bar 1.05
